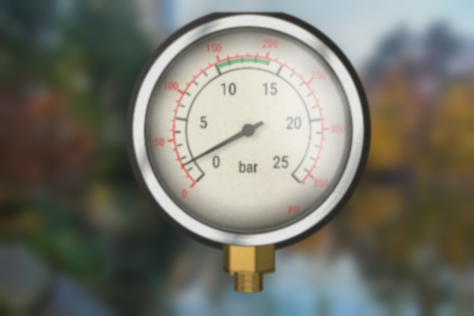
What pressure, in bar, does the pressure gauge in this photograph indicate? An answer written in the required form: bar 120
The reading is bar 1.5
